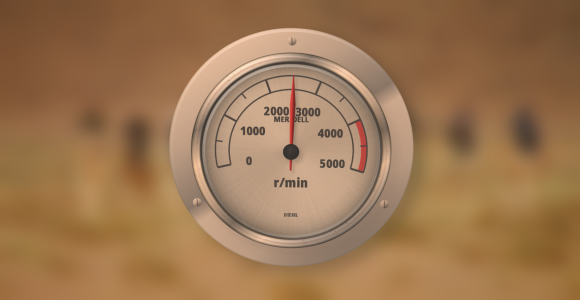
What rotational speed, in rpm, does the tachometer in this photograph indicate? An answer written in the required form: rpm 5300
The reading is rpm 2500
